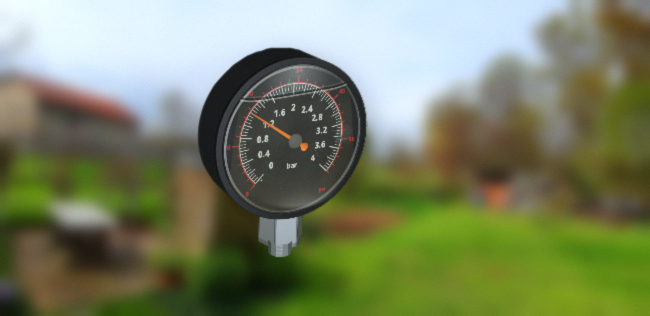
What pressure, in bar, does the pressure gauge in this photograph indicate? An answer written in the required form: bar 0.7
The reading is bar 1.2
